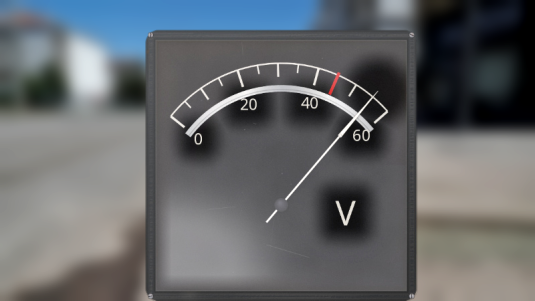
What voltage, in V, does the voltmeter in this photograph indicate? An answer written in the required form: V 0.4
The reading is V 55
